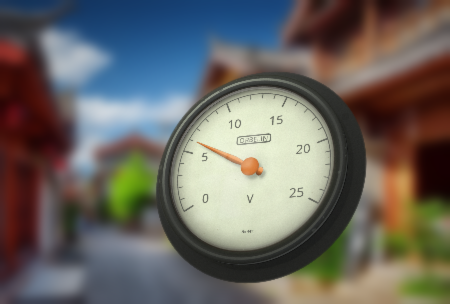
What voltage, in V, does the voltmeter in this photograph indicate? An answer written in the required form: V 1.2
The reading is V 6
